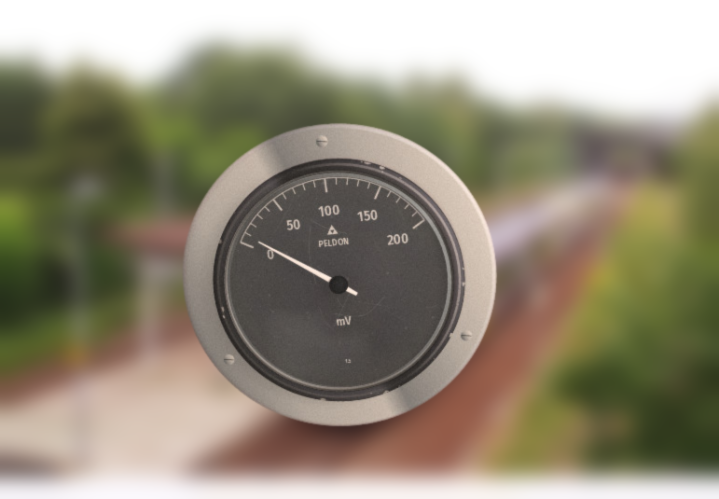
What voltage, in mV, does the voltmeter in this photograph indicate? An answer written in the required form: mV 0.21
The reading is mV 10
